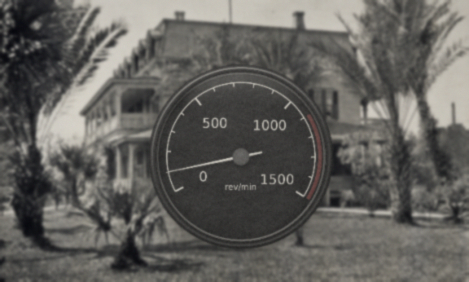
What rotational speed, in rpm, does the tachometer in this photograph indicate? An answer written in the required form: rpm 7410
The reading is rpm 100
